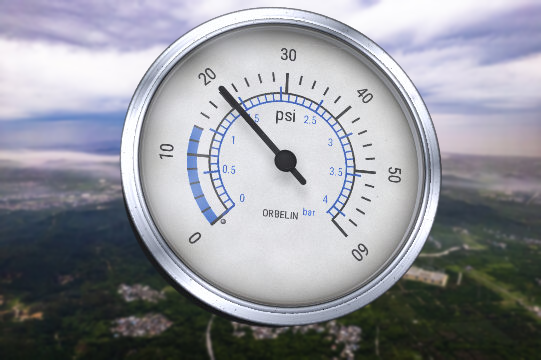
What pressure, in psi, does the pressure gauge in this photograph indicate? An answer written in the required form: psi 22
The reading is psi 20
